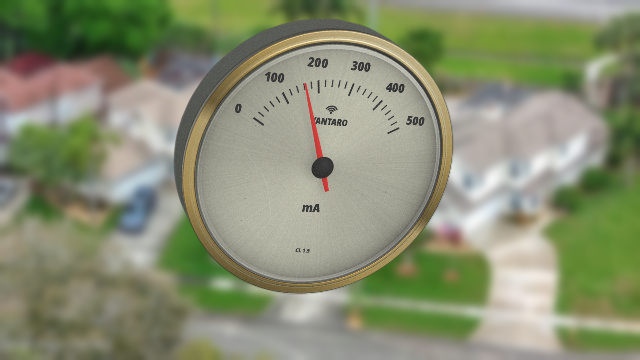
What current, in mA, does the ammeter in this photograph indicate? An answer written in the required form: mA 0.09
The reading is mA 160
